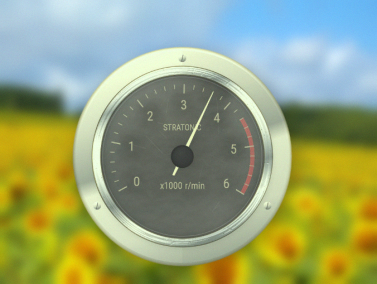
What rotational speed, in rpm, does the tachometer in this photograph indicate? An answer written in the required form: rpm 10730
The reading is rpm 3600
